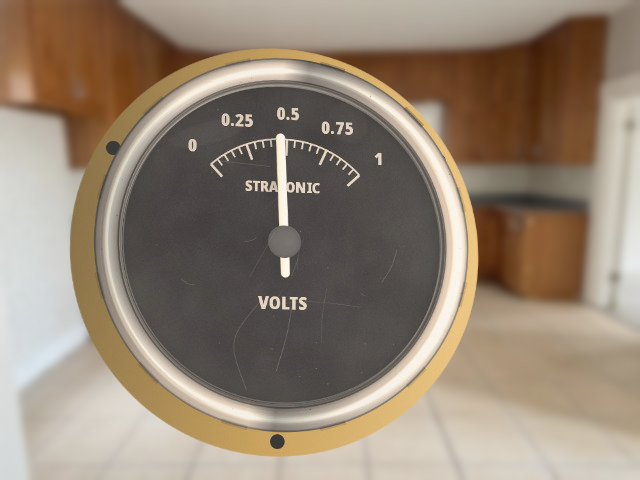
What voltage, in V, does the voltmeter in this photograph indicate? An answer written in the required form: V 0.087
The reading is V 0.45
